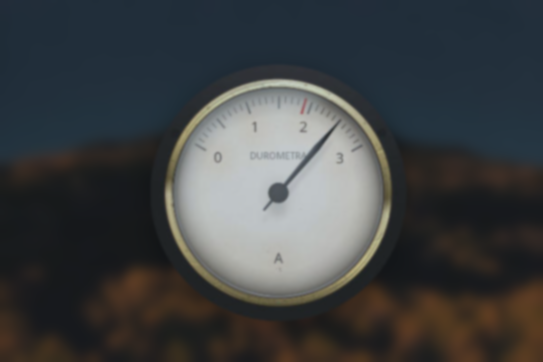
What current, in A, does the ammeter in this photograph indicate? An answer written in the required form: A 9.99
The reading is A 2.5
